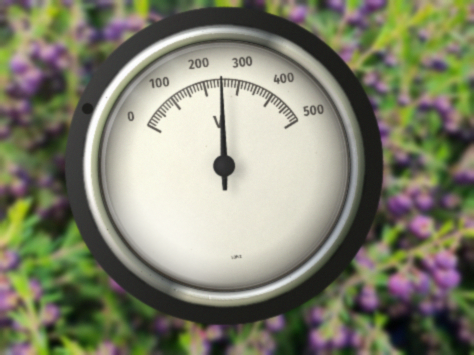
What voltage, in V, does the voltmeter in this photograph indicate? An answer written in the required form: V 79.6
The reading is V 250
